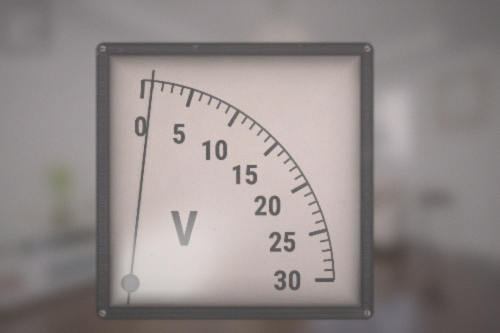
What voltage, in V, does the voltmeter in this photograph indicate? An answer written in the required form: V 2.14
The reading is V 1
